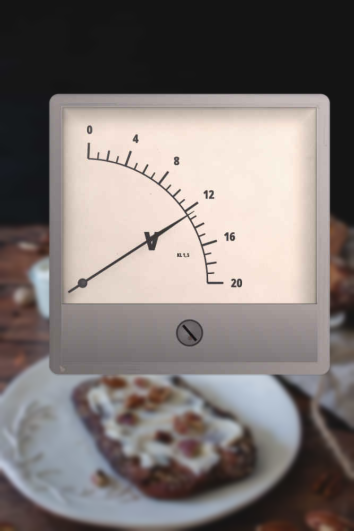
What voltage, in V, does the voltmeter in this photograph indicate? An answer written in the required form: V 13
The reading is V 12.5
